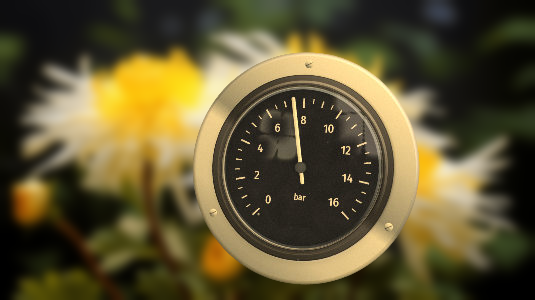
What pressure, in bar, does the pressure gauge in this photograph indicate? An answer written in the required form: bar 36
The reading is bar 7.5
